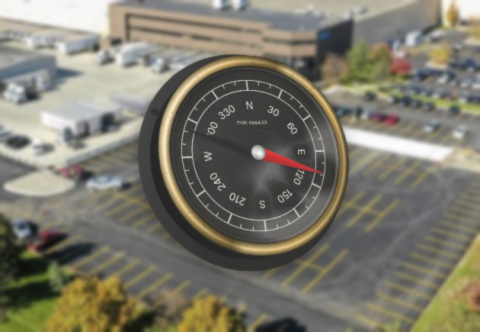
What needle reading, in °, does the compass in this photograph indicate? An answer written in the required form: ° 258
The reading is ° 110
